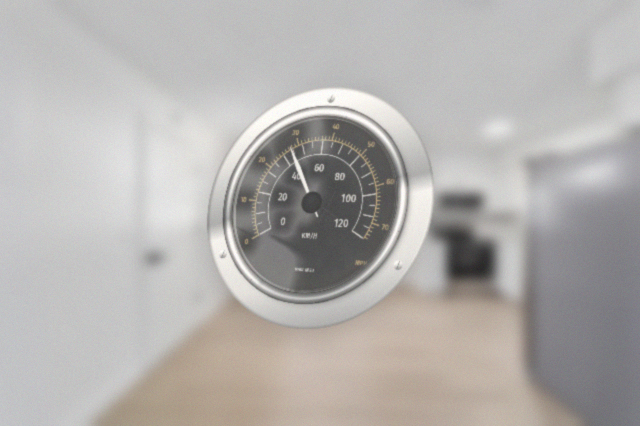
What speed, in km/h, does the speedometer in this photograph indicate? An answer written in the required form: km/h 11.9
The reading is km/h 45
